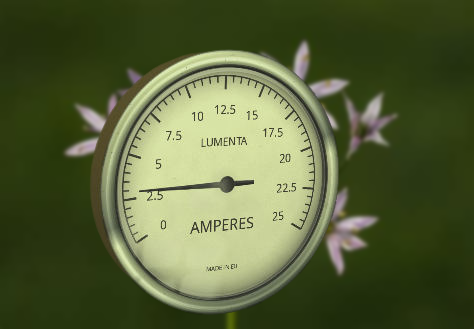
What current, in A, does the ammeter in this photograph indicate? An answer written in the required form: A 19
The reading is A 3
